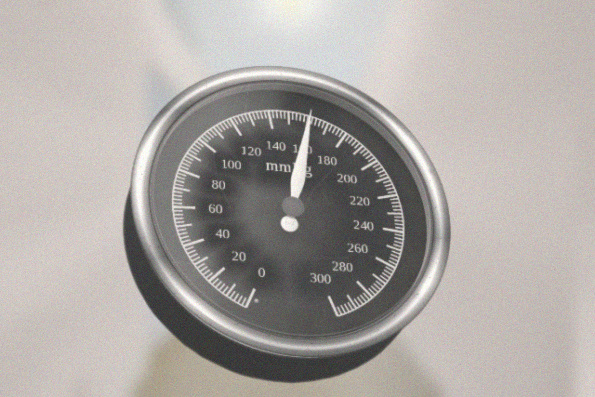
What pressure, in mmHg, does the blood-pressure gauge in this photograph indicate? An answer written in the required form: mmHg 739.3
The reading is mmHg 160
